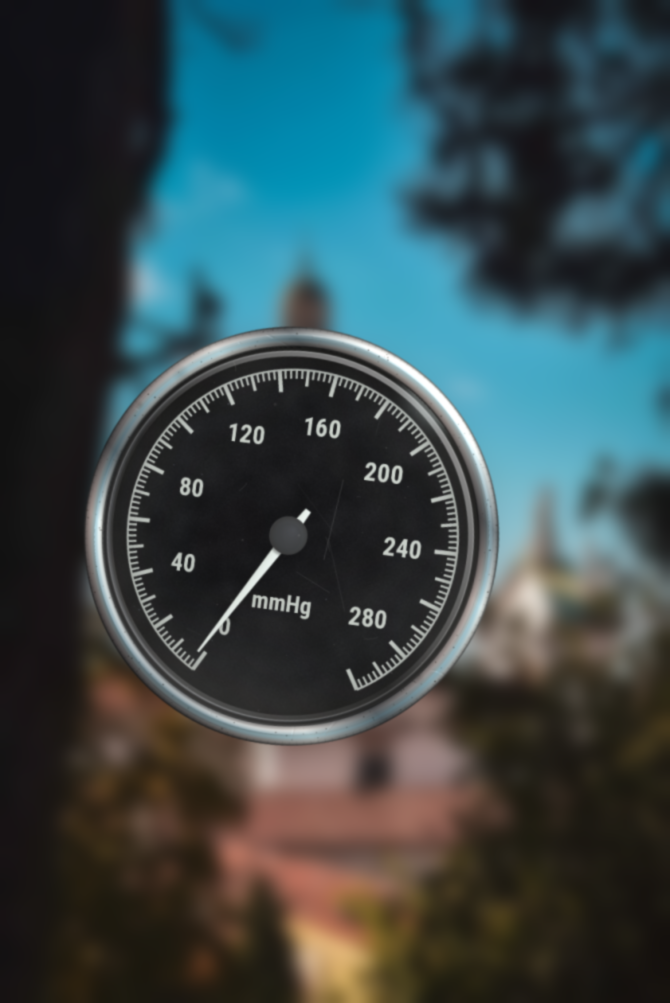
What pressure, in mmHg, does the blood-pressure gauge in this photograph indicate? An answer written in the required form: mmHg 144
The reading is mmHg 2
